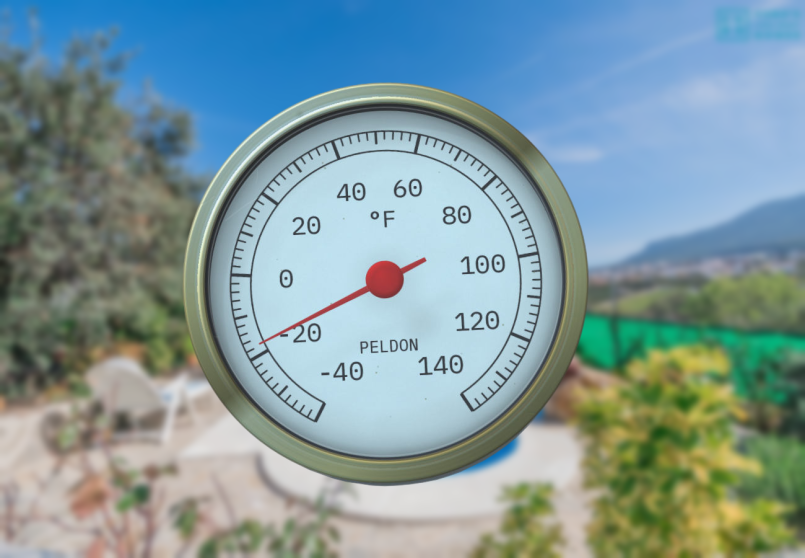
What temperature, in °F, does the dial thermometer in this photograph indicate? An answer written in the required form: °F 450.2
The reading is °F -18
